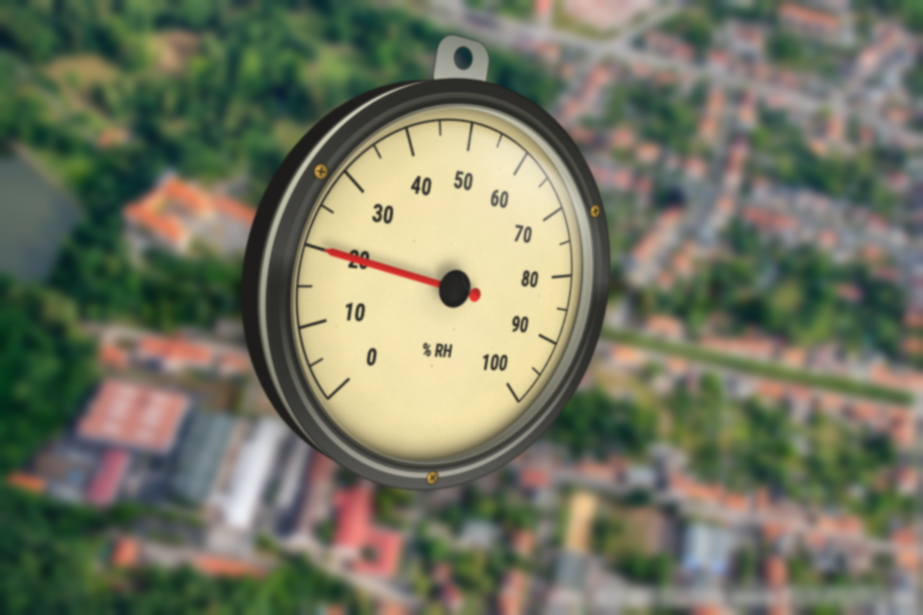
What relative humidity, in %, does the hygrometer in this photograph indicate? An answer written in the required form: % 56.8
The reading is % 20
